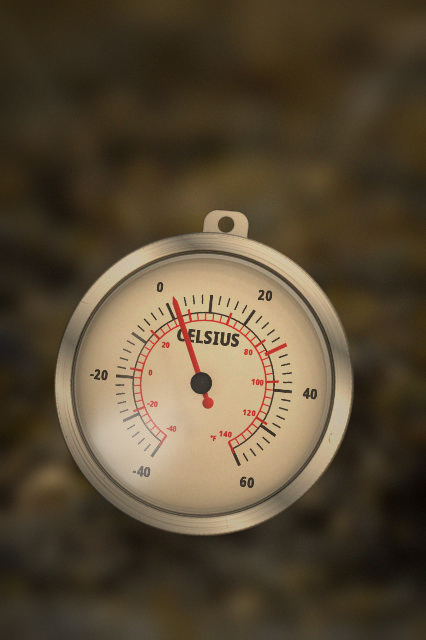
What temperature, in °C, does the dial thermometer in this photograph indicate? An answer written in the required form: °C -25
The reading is °C 2
